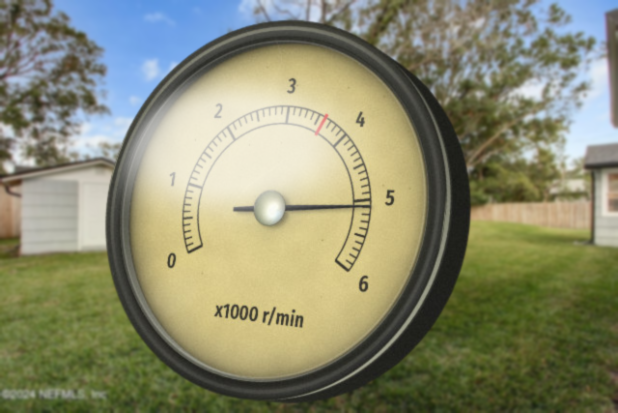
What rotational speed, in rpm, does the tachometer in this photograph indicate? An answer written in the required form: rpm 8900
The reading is rpm 5100
